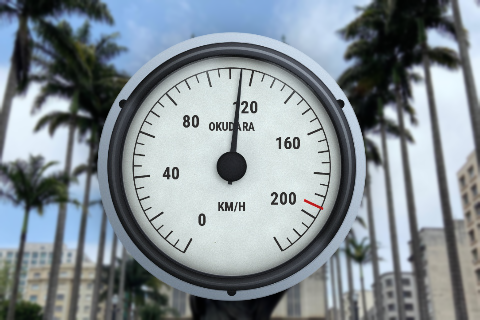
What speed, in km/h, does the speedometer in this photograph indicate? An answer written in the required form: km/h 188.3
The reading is km/h 115
